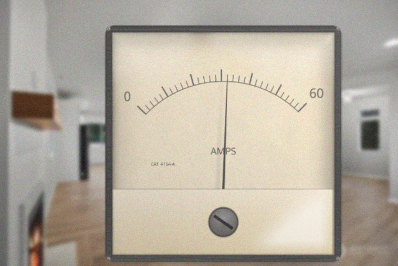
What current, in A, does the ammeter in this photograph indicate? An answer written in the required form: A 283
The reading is A 32
